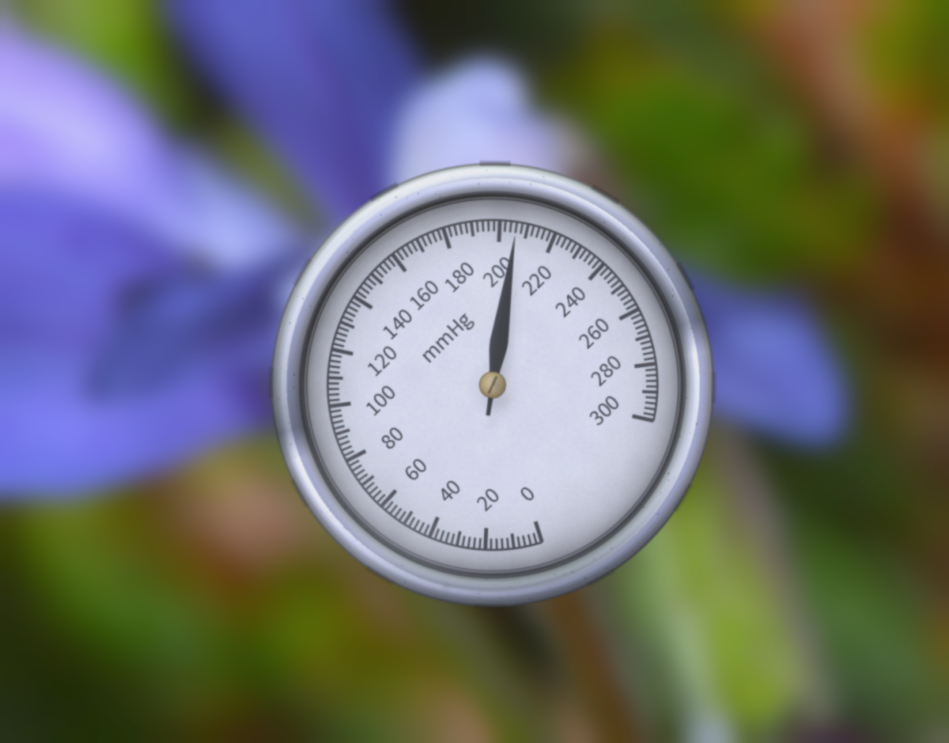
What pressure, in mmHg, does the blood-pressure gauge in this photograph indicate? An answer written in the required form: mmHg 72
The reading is mmHg 206
